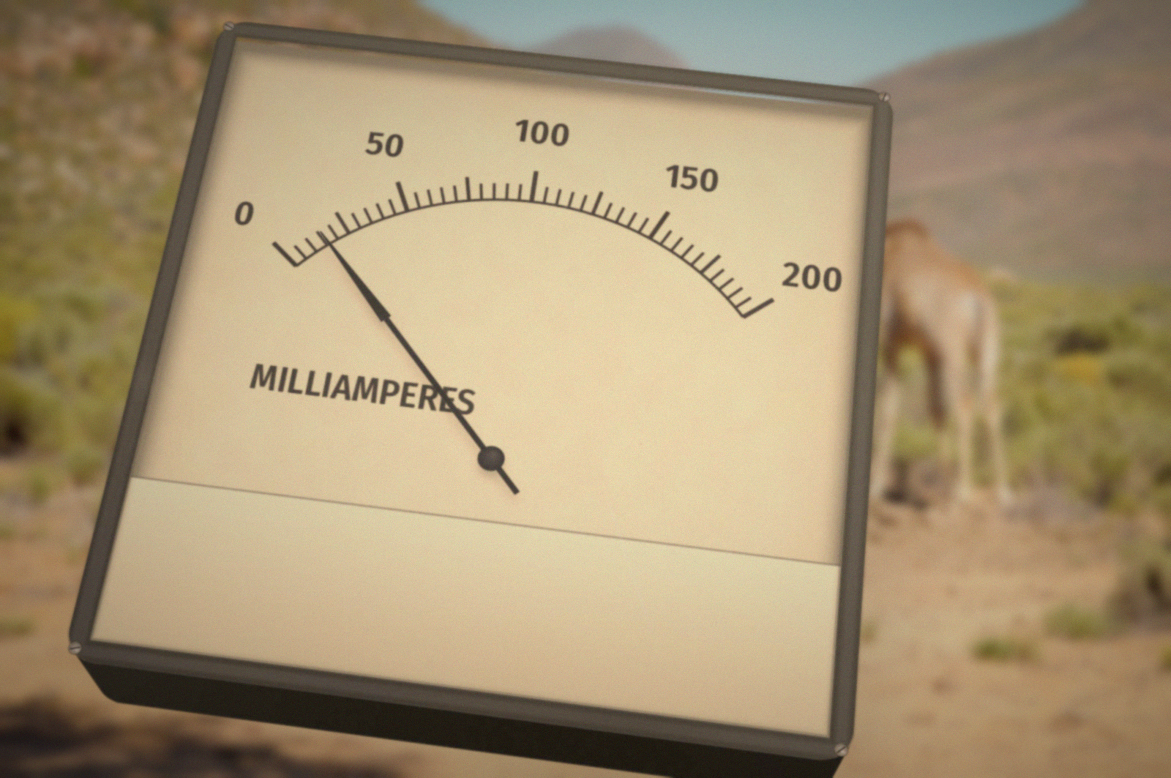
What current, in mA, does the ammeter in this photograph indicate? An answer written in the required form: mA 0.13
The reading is mA 15
